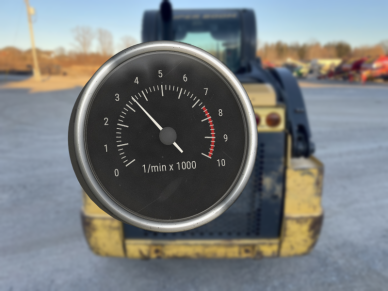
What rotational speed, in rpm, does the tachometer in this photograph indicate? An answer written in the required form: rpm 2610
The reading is rpm 3400
